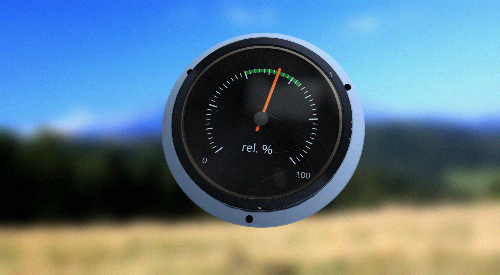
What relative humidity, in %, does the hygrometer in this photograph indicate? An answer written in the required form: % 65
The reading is % 54
